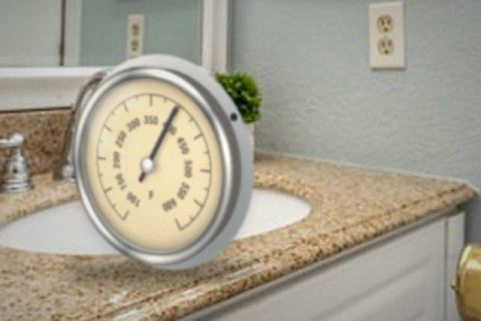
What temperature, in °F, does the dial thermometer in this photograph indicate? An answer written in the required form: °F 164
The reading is °F 400
